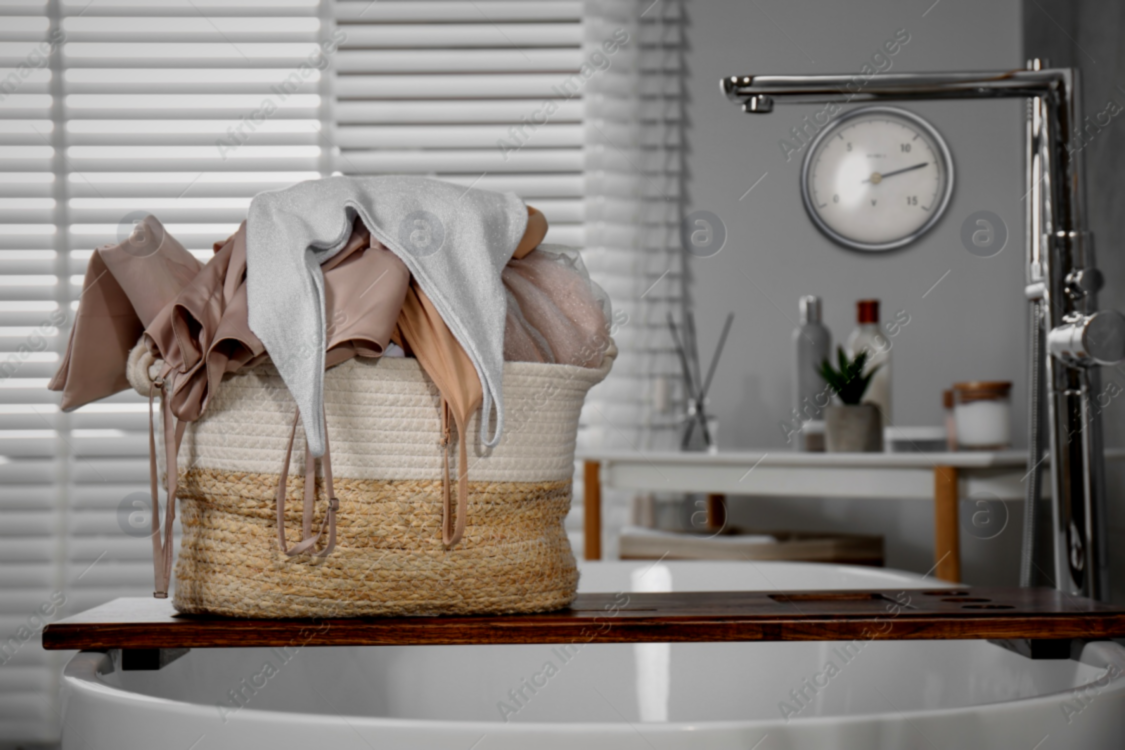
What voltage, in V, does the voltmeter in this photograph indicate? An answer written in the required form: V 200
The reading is V 12
